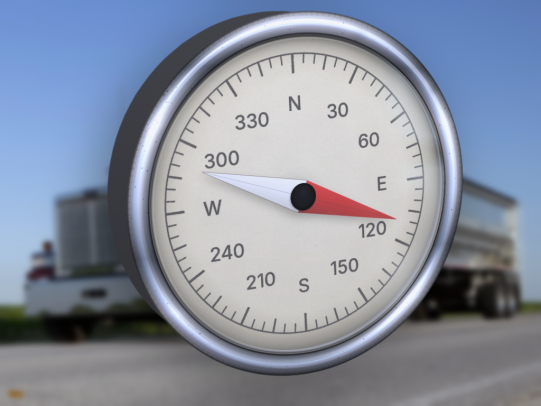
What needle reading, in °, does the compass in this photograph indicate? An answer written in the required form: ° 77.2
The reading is ° 110
